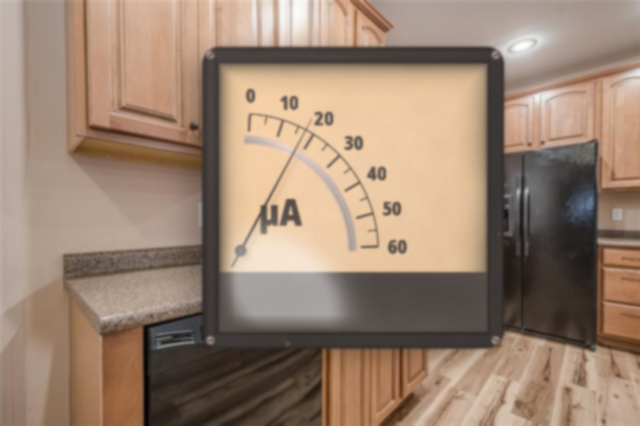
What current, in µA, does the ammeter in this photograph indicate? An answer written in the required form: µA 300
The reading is µA 17.5
